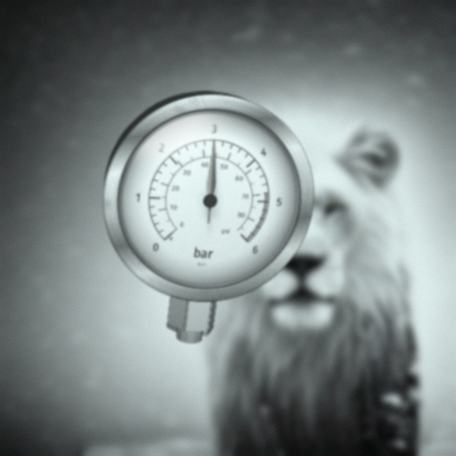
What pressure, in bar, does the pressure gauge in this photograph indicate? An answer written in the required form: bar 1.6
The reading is bar 3
